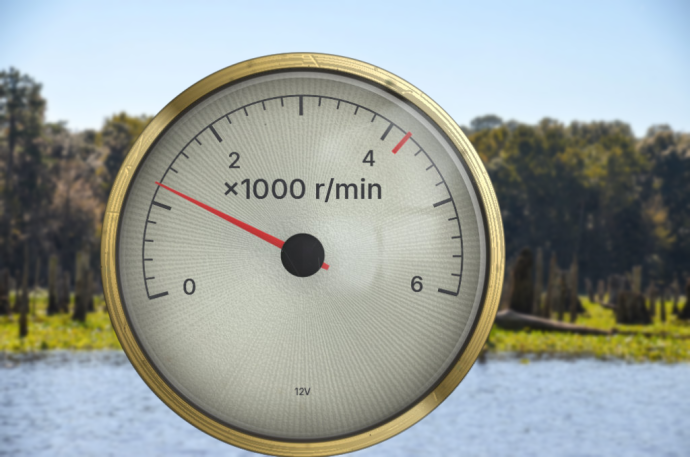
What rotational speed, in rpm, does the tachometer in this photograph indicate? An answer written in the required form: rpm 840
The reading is rpm 1200
